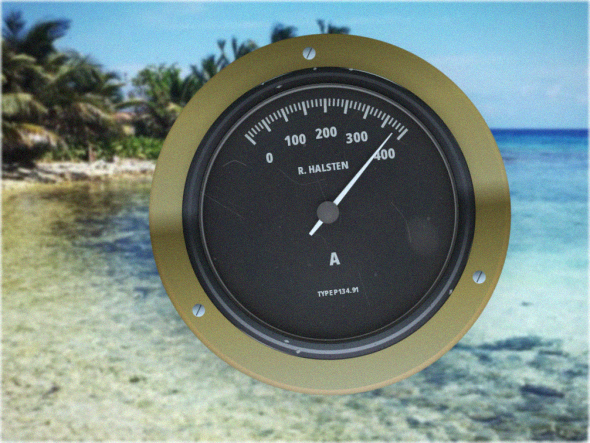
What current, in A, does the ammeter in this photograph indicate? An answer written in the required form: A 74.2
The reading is A 380
